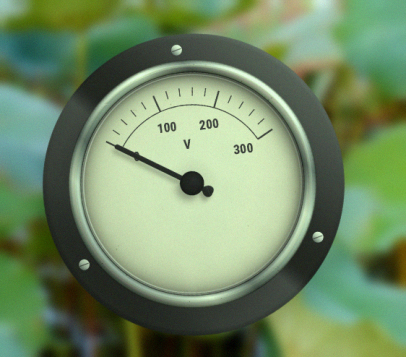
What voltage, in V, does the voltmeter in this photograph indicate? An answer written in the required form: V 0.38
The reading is V 0
